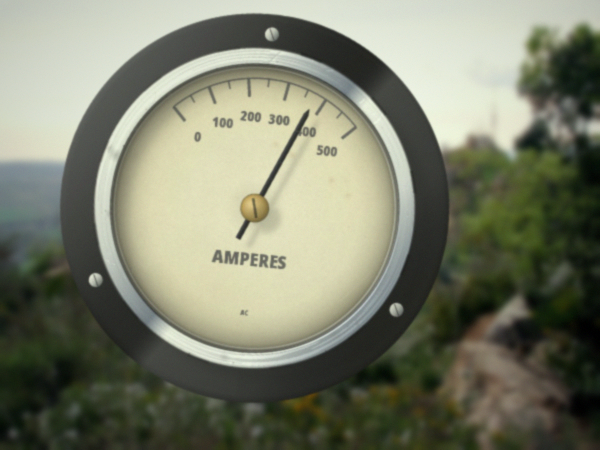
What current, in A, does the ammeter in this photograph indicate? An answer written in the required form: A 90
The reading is A 375
